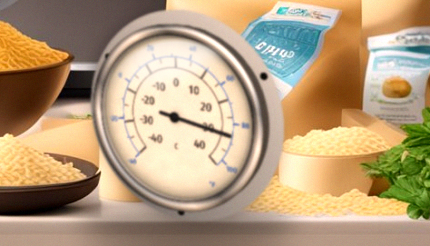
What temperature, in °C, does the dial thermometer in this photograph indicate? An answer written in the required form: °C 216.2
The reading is °C 30
